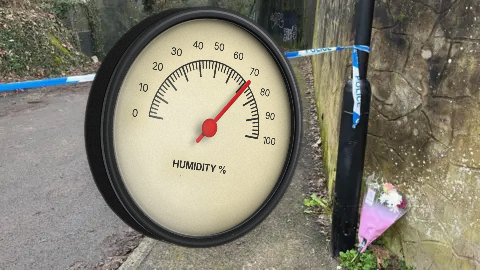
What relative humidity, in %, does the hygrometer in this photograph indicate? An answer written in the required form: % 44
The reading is % 70
